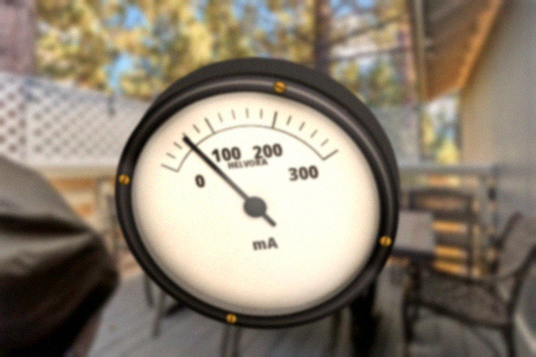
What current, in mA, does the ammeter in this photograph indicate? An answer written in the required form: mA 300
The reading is mA 60
